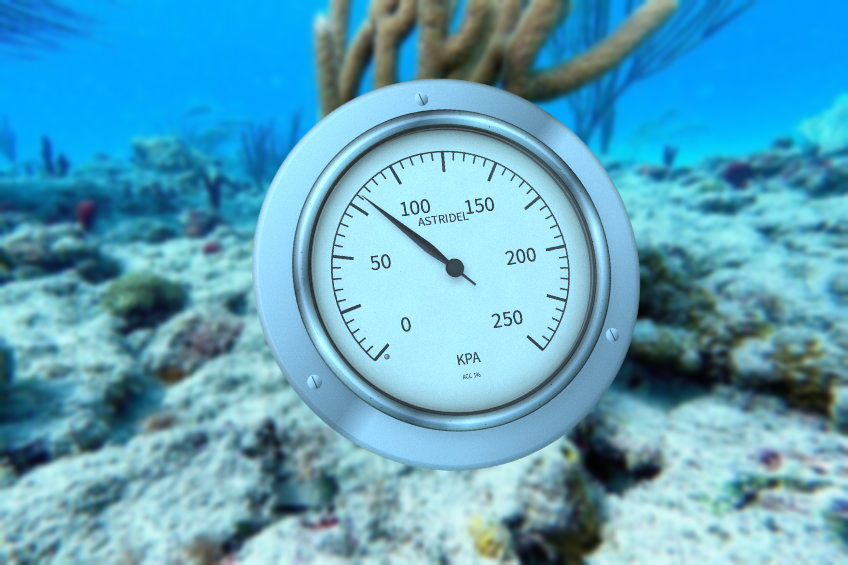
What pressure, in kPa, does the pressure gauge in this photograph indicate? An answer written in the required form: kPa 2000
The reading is kPa 80
